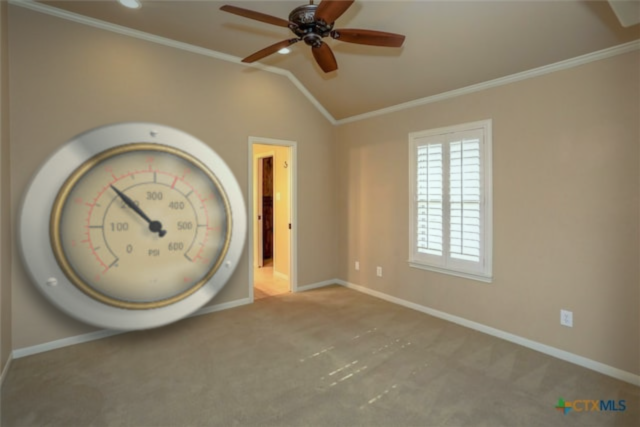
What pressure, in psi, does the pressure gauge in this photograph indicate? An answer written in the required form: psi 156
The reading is psi 200
